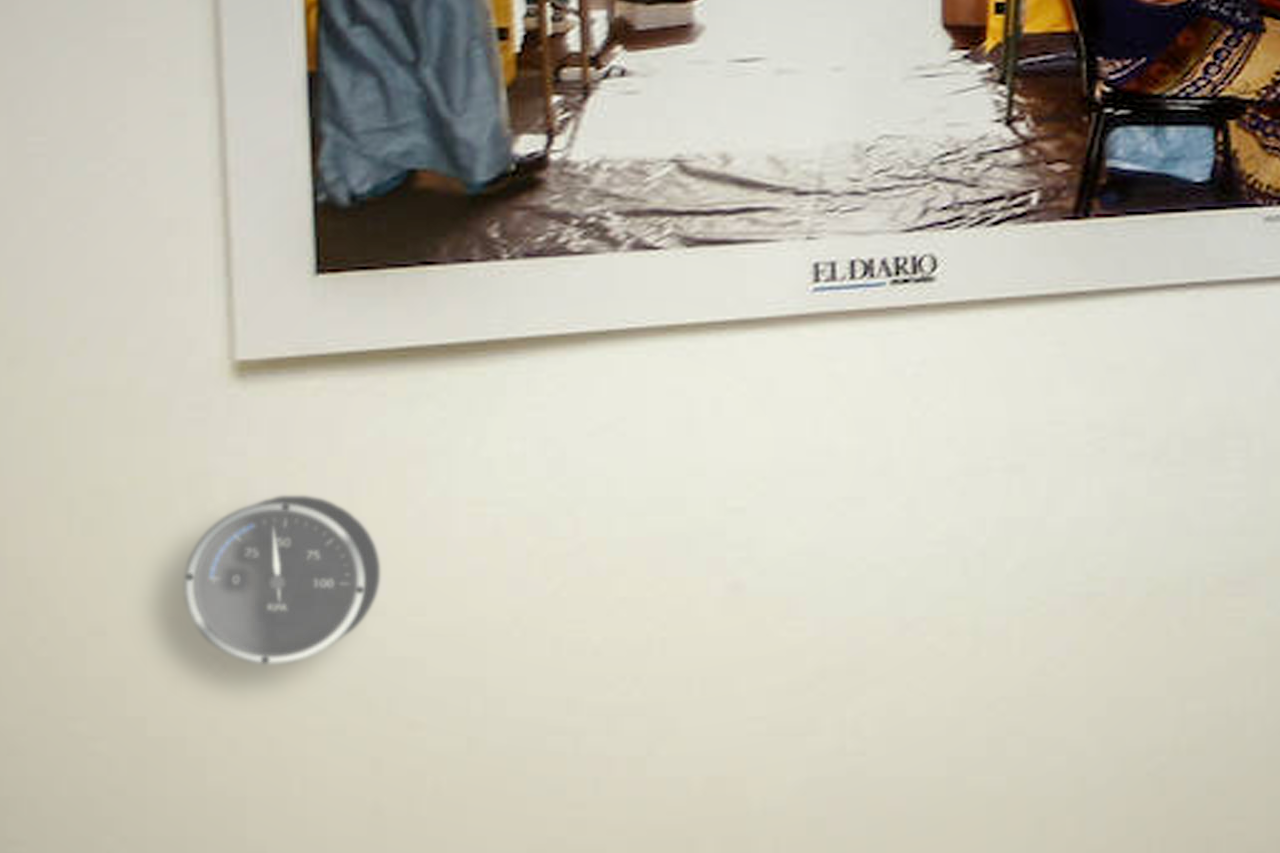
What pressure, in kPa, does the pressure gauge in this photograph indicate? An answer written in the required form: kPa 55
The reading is kPa 45
